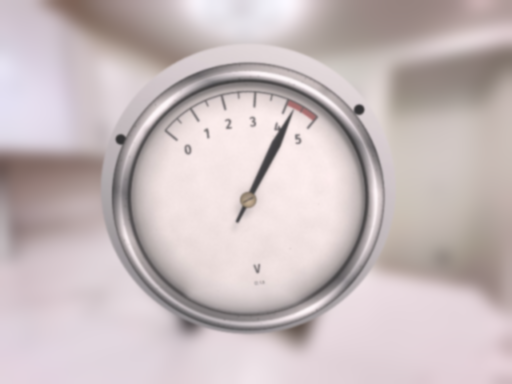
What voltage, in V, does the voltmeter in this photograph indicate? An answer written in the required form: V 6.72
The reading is V 4.25
